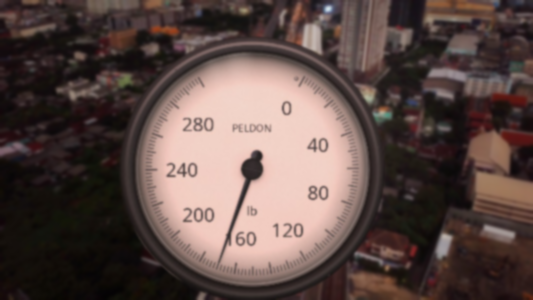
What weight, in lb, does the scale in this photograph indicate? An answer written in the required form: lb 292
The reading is lb 170
